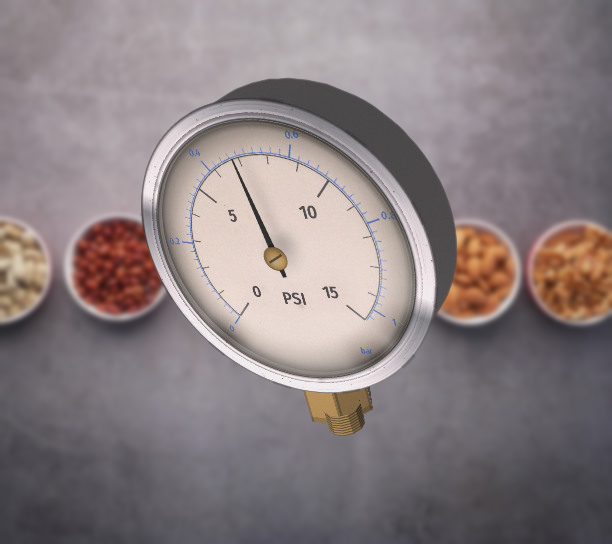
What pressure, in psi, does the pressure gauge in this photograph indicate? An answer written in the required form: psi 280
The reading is psi 7
